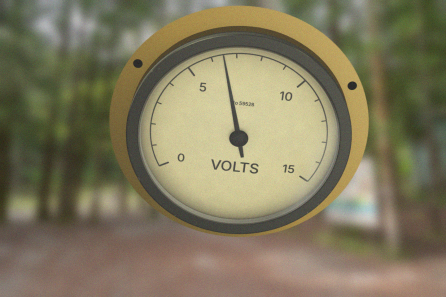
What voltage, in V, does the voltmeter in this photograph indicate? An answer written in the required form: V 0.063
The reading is V 6.5
